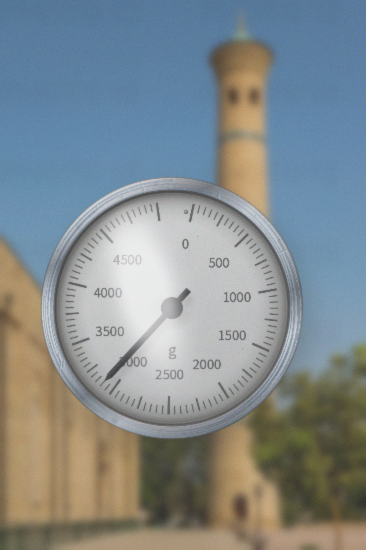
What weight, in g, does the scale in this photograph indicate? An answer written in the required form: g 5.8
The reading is g 3100
